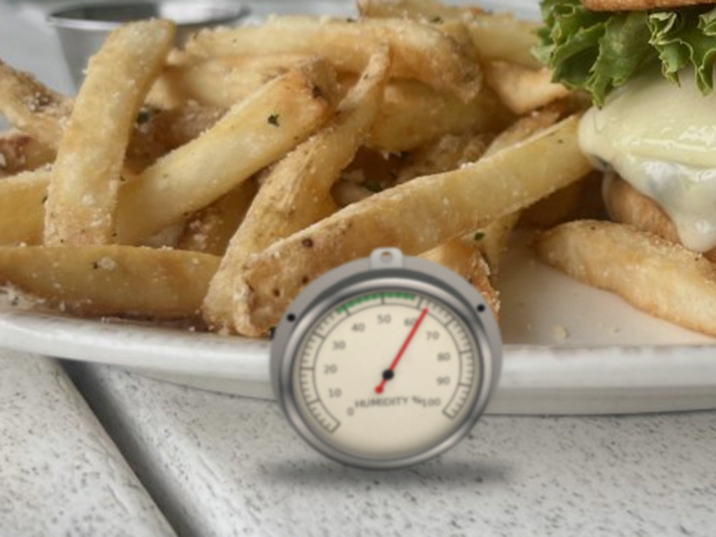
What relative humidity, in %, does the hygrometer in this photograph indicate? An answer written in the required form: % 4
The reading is % 62
